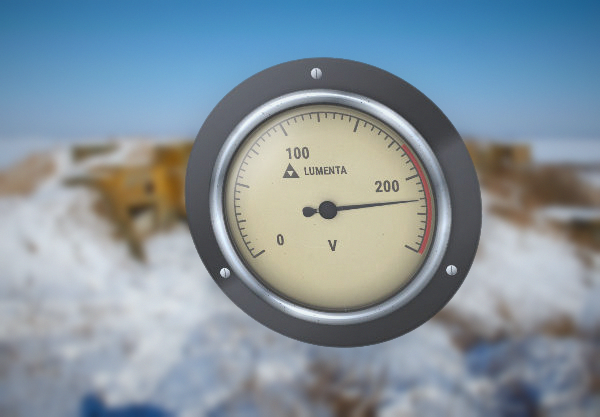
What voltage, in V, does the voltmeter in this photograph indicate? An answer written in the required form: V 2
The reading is V 215
